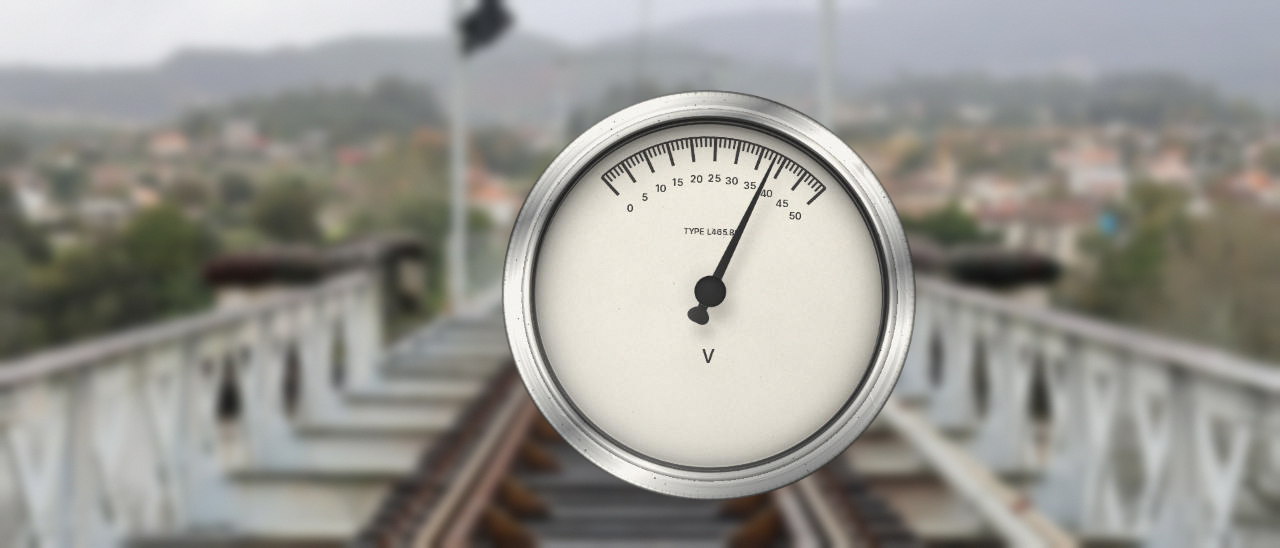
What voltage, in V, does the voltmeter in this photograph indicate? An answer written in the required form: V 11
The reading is V 38
